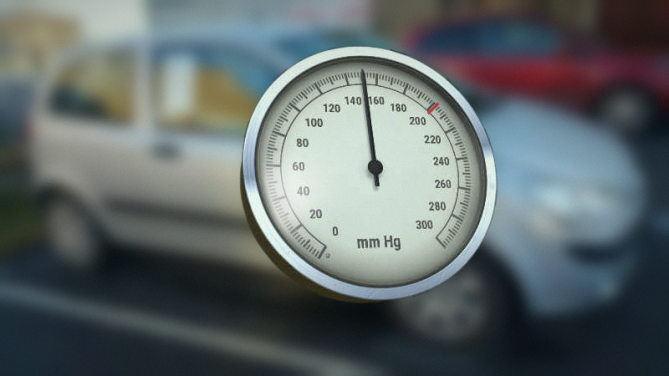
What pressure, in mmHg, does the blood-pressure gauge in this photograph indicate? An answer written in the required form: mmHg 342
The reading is mmHg 150
